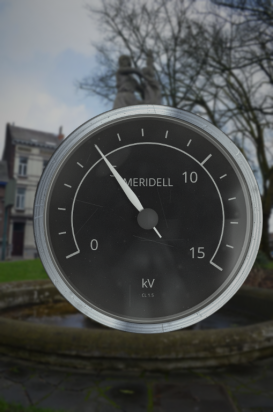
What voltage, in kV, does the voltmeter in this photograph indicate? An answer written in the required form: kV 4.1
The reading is kV 5
